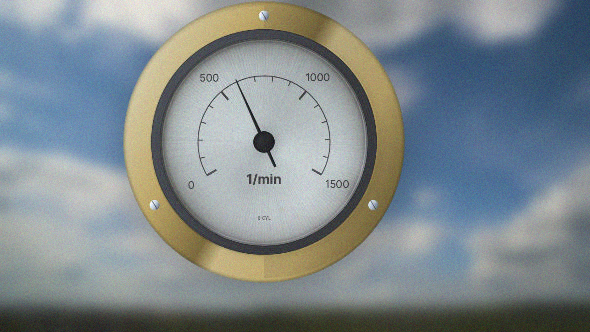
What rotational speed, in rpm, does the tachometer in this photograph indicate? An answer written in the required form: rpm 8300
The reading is rpm 600
